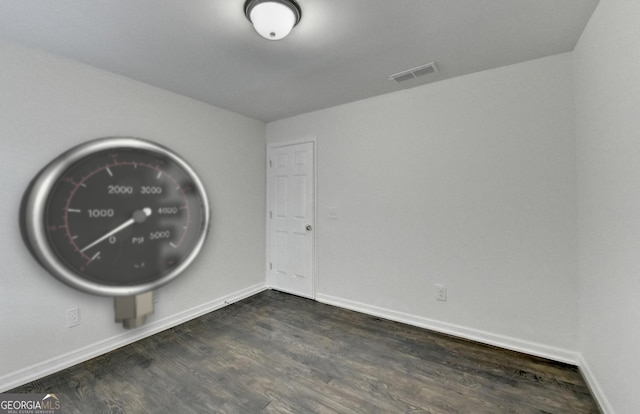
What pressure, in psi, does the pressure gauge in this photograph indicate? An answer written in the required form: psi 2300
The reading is psi 250
